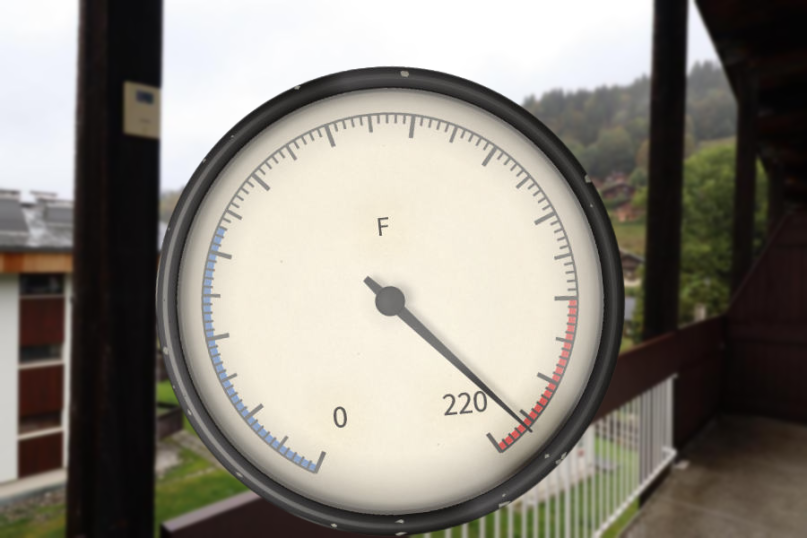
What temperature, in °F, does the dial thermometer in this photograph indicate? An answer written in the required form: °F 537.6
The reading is °F 212
